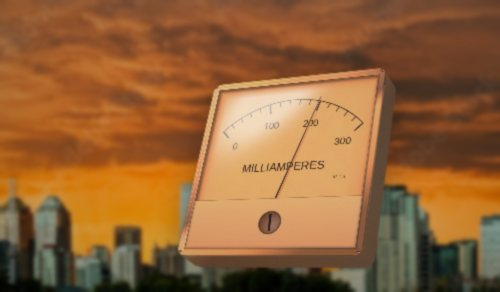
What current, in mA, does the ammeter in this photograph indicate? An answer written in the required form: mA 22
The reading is mA 200
